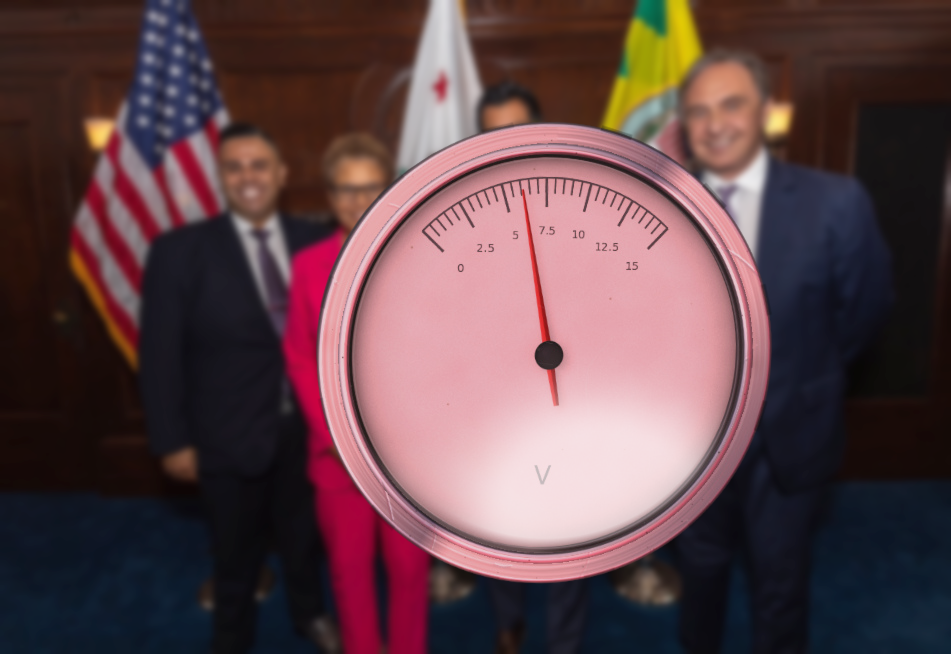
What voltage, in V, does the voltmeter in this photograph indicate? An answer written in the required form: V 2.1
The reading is V 6
